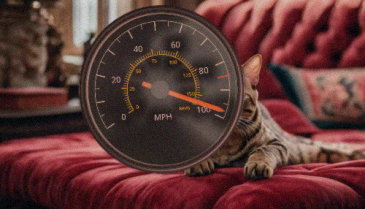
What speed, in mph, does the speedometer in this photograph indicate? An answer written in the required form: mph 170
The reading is mph 97.5
